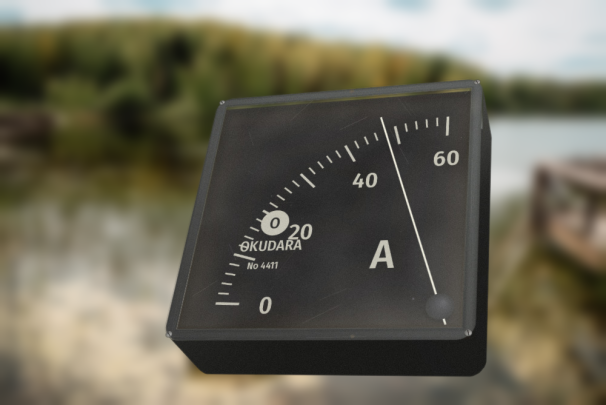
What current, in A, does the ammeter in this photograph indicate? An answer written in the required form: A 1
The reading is A 48
